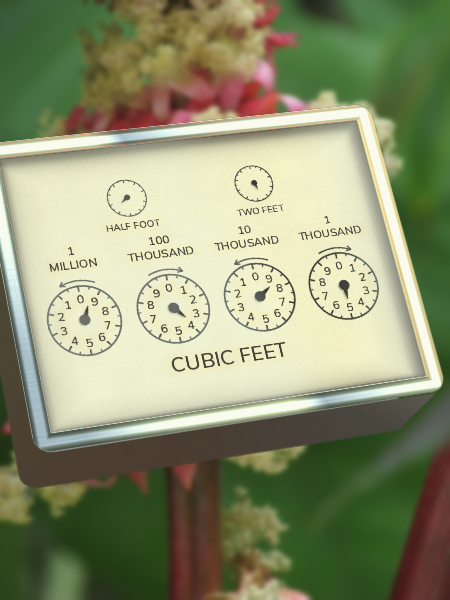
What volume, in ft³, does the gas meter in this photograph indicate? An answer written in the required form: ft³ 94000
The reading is ft³ 938500
